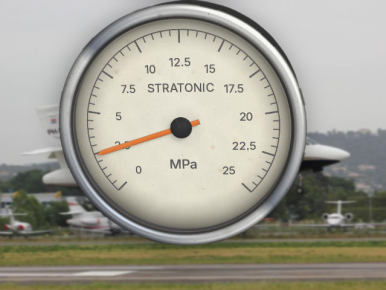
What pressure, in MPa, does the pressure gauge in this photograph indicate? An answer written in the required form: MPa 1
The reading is MPa 2.5
